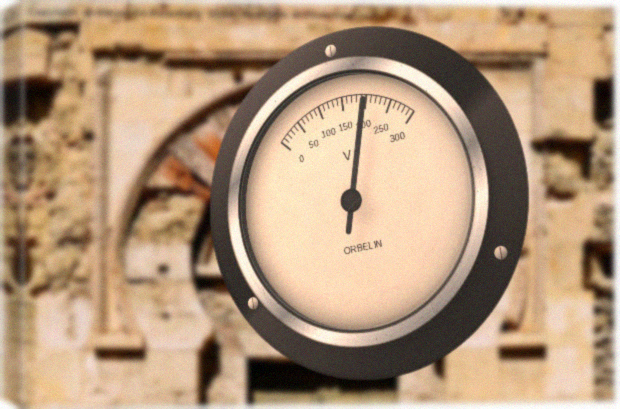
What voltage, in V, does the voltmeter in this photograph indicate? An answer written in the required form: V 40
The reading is V 200
